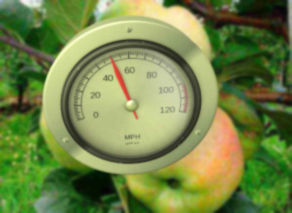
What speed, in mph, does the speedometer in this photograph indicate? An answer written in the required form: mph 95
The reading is mph 50
